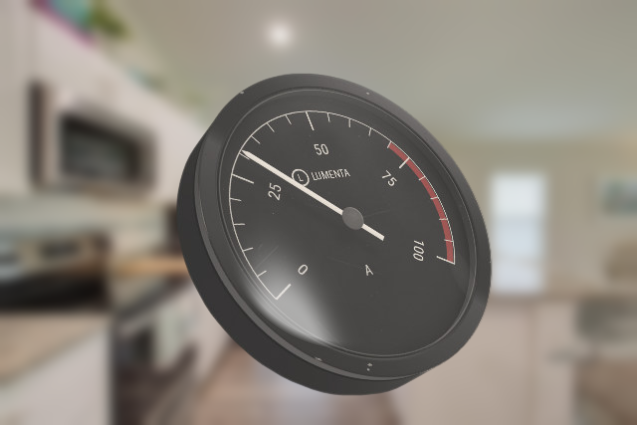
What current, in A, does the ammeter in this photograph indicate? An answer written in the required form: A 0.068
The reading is A 30
